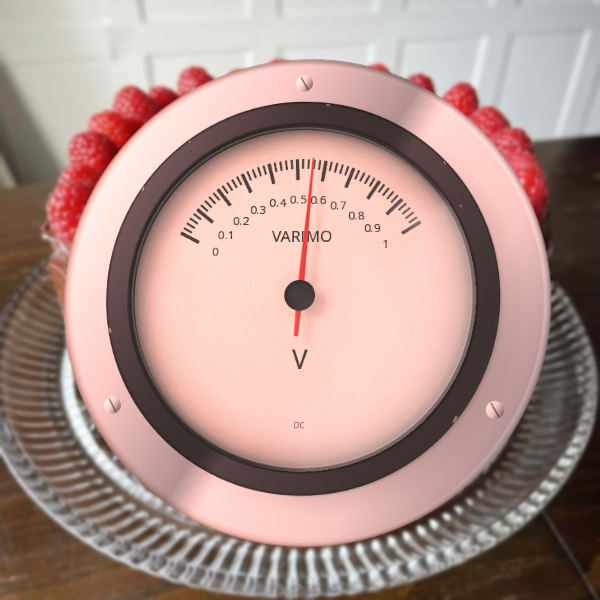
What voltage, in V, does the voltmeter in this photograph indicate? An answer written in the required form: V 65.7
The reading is V 0.56
